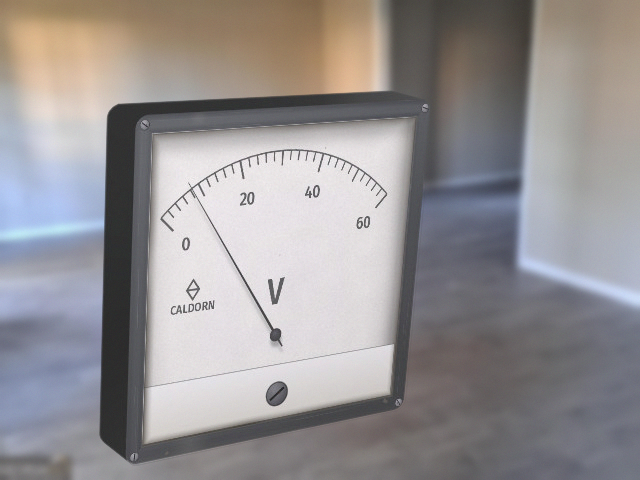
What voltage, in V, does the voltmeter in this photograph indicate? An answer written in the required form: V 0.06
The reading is V 8
